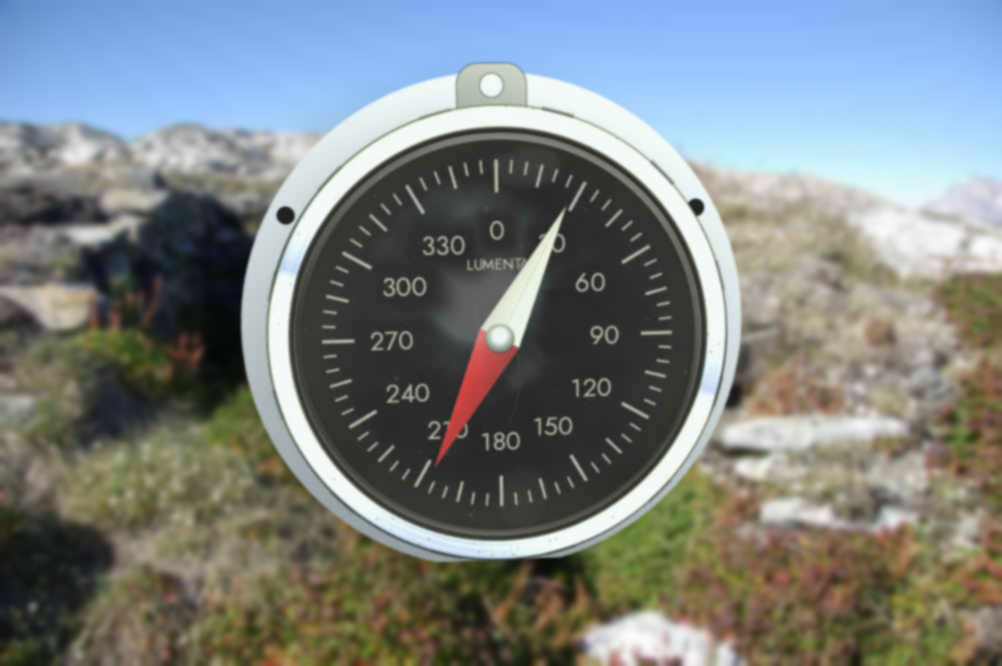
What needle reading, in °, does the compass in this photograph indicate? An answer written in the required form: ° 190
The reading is ° 207.5
